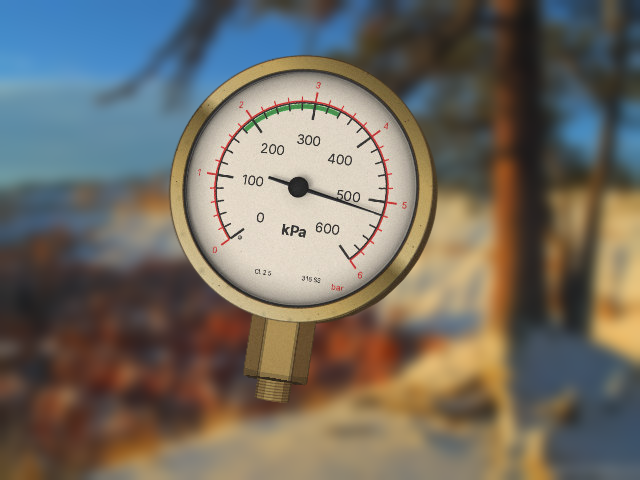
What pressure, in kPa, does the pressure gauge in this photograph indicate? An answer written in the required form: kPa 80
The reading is kPa 520
